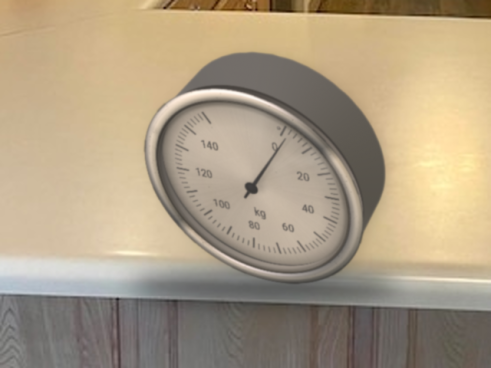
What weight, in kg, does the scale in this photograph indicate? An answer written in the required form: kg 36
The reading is kg 2
